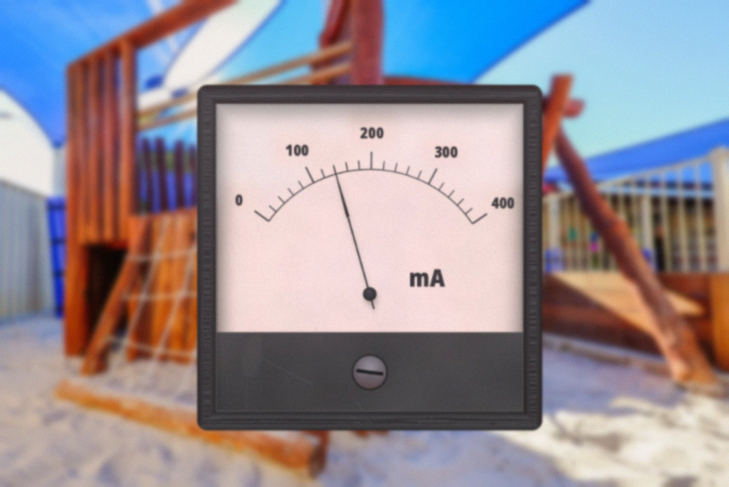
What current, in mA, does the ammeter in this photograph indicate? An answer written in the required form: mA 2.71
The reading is mA 140
